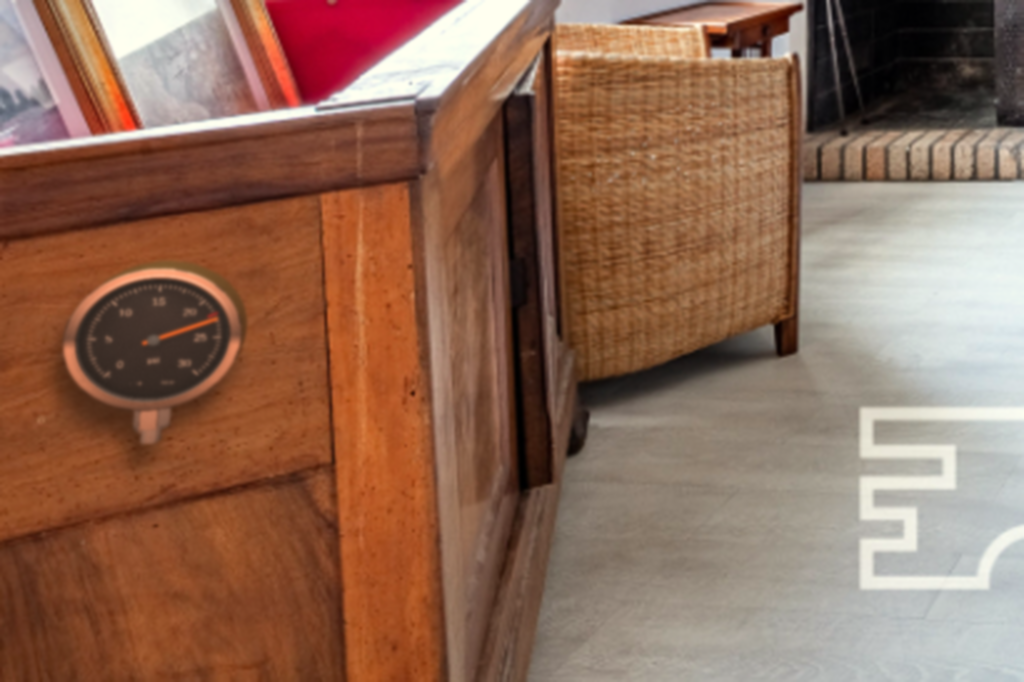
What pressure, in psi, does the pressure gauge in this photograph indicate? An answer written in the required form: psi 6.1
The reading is psi 22.5
